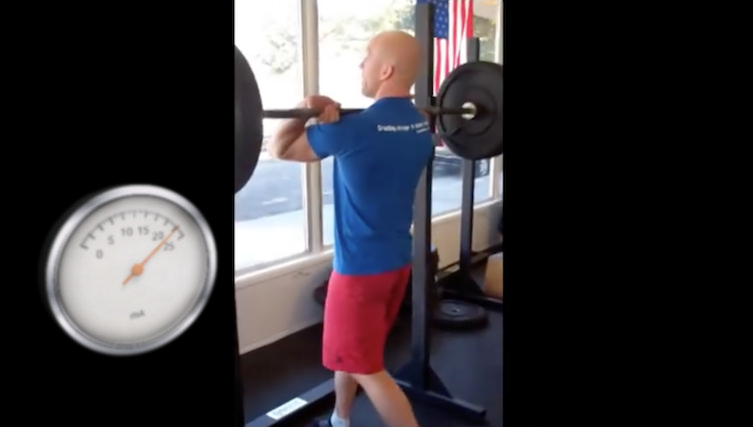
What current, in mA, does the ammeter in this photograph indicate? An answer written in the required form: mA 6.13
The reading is mA 22.5
